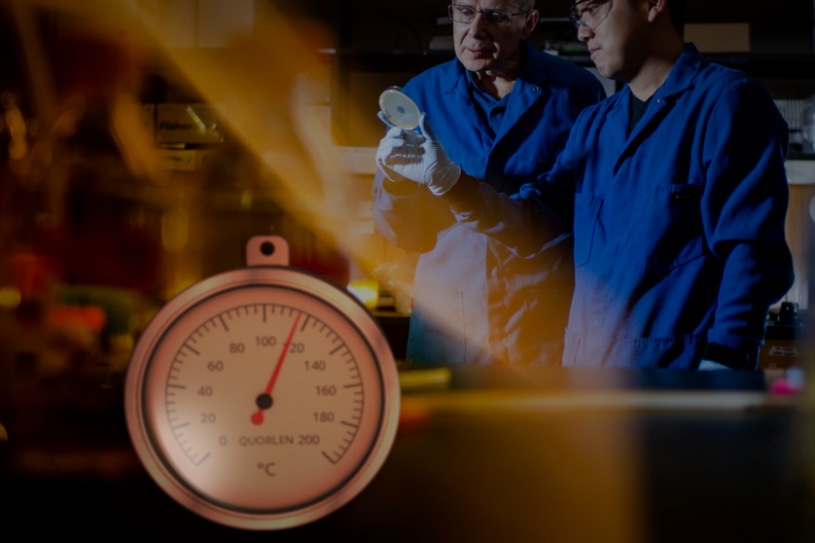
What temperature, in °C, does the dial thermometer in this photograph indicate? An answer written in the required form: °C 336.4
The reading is °C 116
